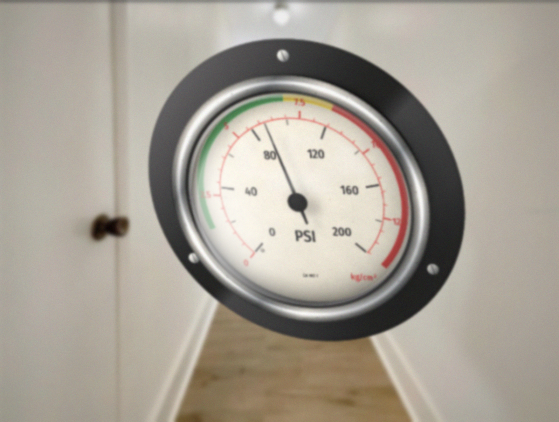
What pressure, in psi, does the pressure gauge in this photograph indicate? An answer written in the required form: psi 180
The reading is psi 90
